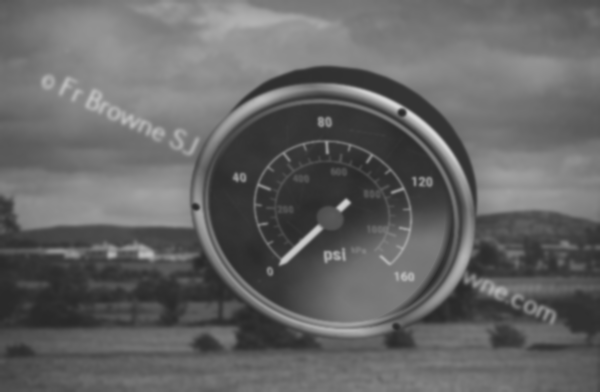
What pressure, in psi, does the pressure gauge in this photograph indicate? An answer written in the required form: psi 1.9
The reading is psi 0
